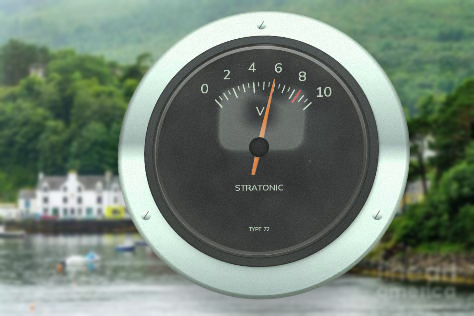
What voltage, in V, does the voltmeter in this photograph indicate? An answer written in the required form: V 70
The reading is V 6
